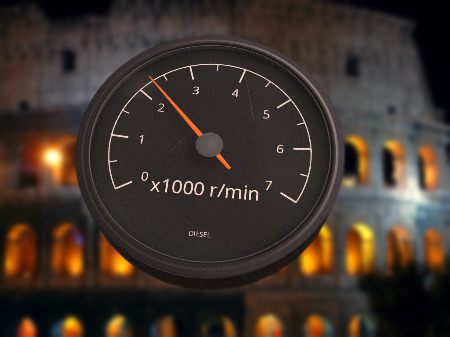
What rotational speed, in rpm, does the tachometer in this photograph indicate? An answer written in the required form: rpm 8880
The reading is rpm 2250
